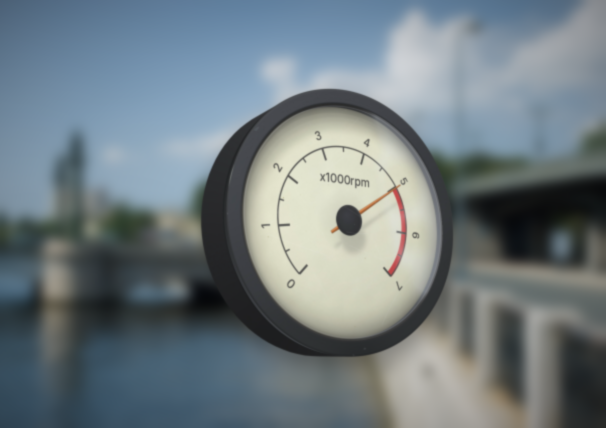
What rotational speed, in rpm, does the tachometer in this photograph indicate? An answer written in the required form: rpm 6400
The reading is rpm 5000
